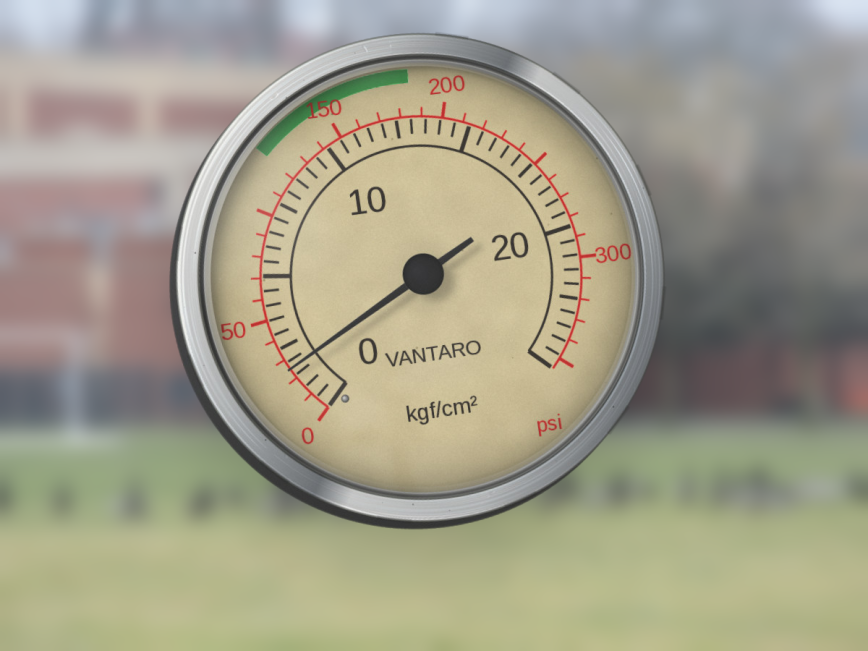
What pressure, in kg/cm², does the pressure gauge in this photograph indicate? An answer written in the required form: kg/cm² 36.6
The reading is kg/cm² 1.75
